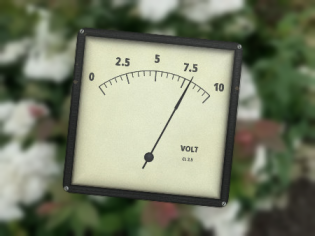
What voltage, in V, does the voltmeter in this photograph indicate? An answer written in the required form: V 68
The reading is V 8
